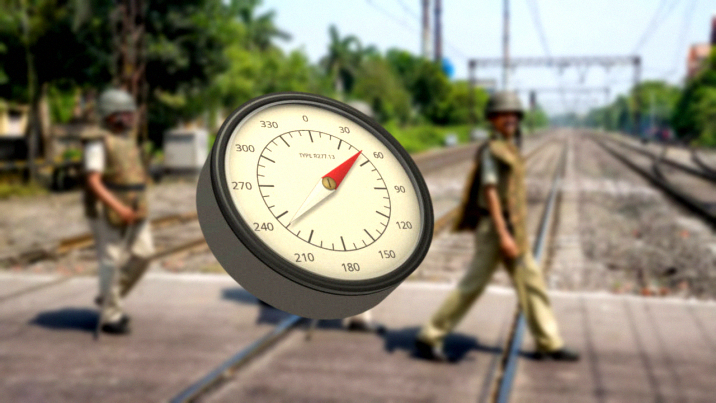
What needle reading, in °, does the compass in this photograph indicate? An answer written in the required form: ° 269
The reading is ° 50
